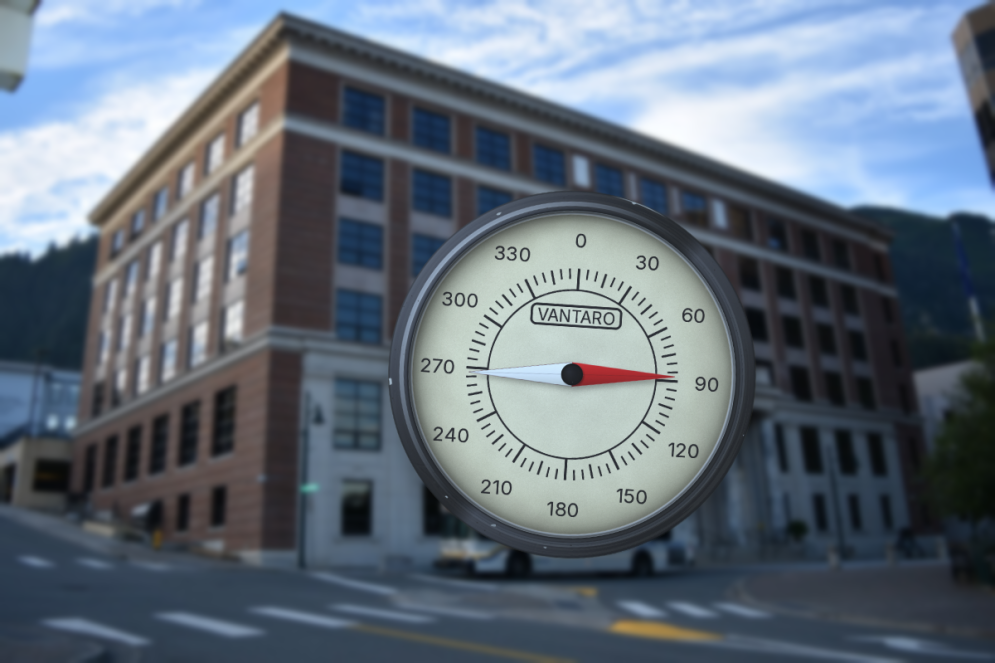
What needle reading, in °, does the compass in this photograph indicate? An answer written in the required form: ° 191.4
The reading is ° 87.5
